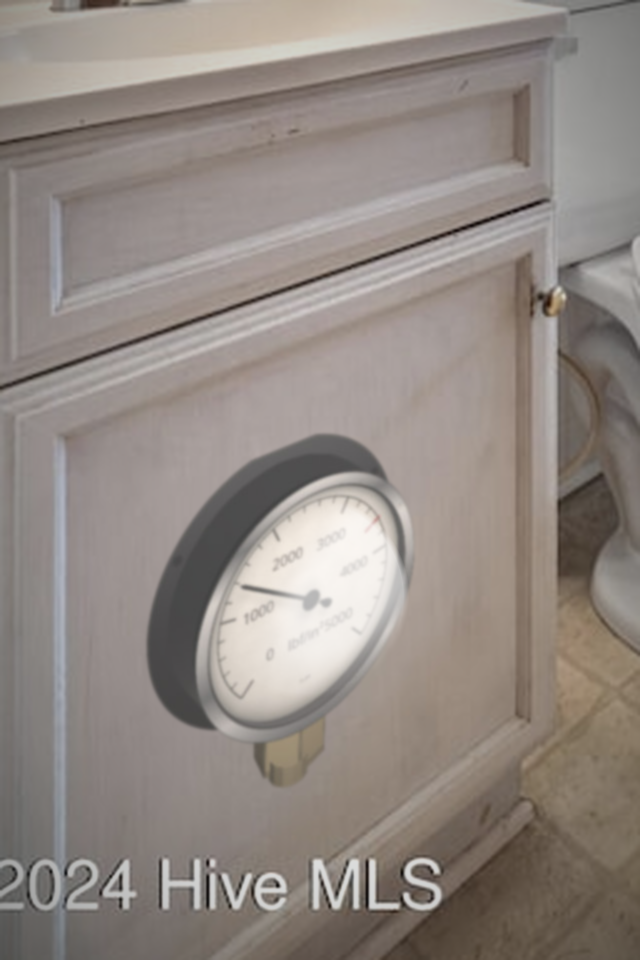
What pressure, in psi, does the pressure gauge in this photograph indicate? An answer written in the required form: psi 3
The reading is psi 1400
